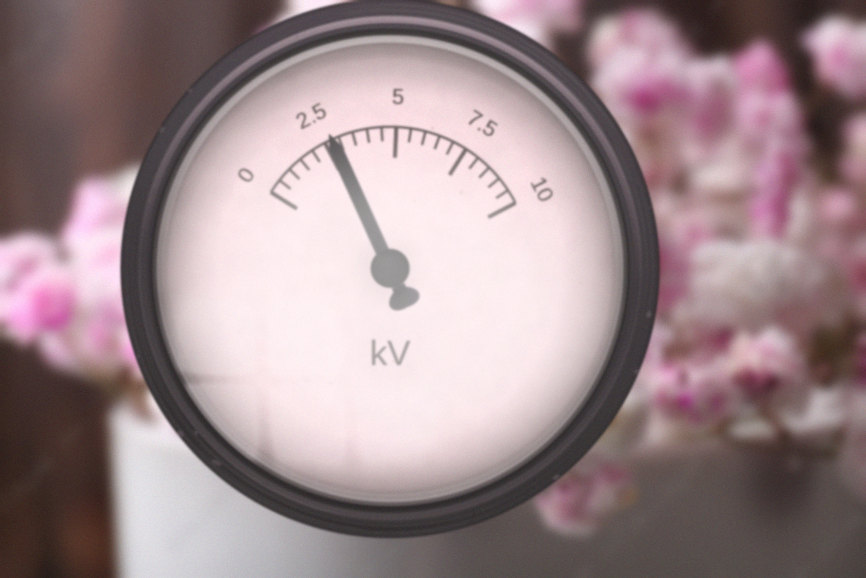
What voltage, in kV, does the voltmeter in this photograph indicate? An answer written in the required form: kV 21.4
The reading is kV 2.75
